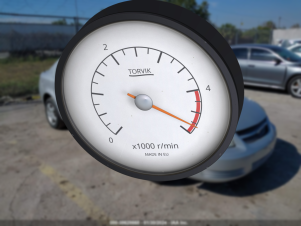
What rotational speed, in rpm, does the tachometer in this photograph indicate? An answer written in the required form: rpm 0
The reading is rpm 4750
